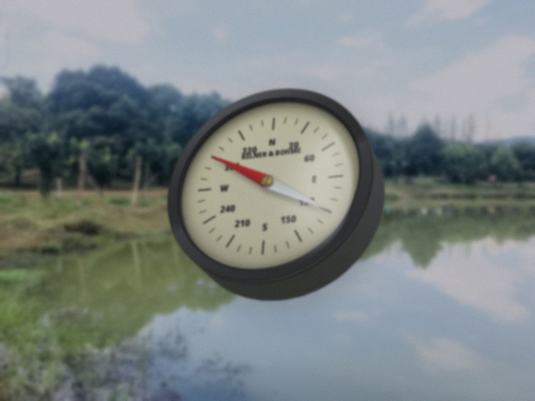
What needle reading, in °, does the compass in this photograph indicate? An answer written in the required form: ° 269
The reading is ° 300
